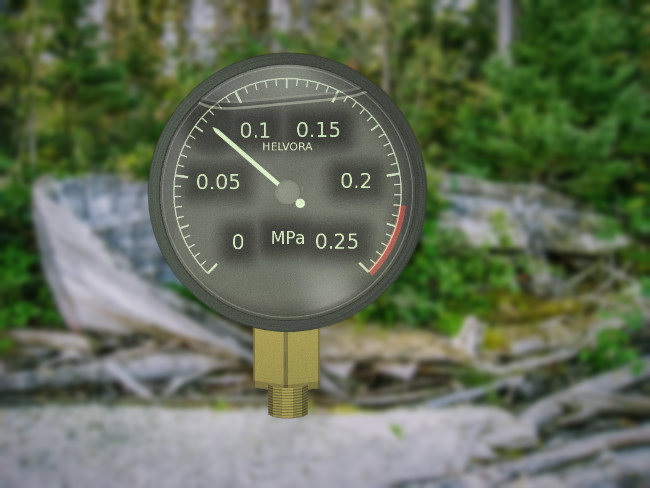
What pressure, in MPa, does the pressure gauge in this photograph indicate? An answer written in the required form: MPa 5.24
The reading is MPa 0.08
